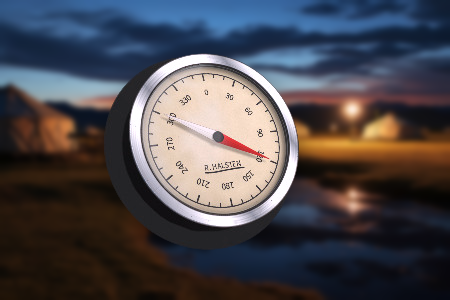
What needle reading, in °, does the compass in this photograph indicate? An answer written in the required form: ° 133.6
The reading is ° 120
